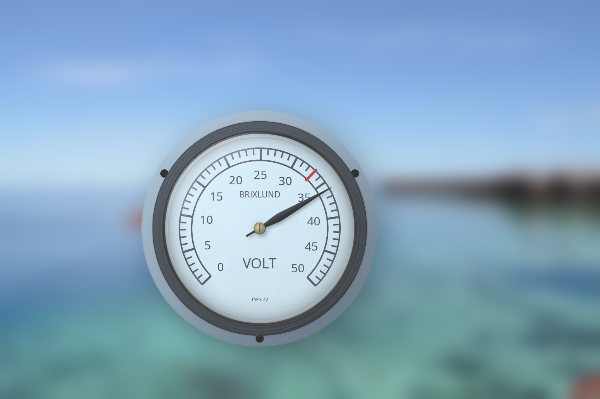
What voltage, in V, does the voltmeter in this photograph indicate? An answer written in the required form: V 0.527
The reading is V 36
